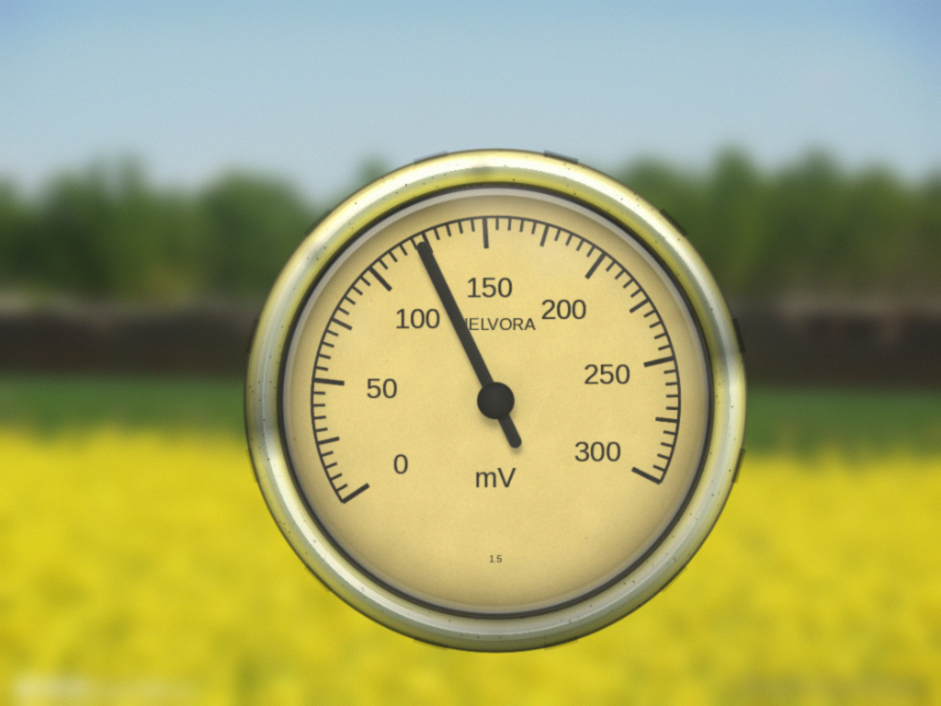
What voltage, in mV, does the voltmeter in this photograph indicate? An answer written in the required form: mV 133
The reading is mV 122.5
